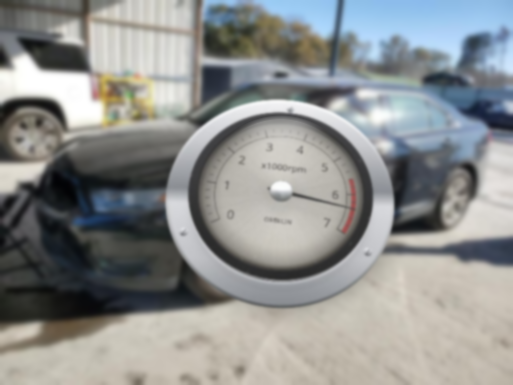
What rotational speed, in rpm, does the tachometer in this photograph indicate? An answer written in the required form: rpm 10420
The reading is rpm 6400
